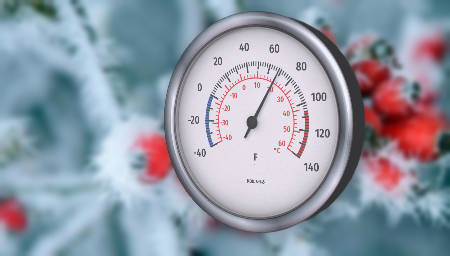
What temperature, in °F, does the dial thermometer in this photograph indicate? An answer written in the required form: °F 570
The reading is °F 70
